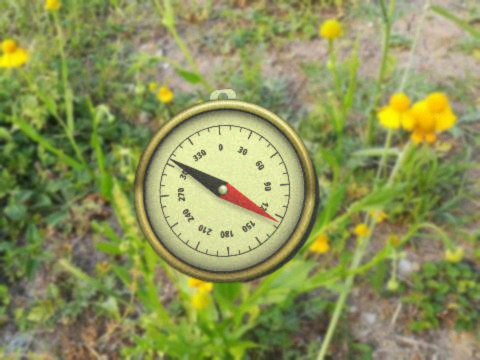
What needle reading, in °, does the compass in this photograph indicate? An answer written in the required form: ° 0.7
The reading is ° 125
